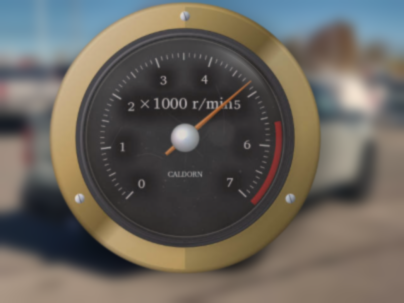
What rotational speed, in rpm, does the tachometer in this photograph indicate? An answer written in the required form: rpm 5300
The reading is rpm 4800
